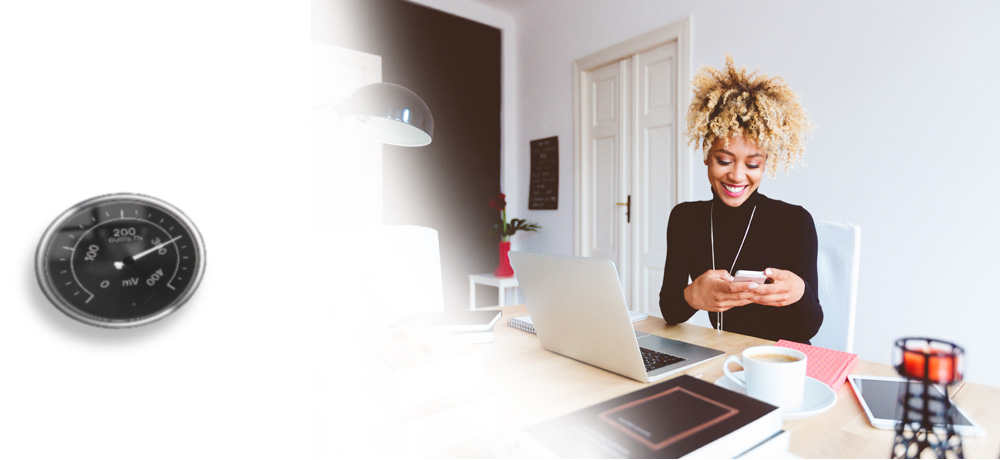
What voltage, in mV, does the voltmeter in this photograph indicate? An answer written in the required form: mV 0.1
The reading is mV 300
